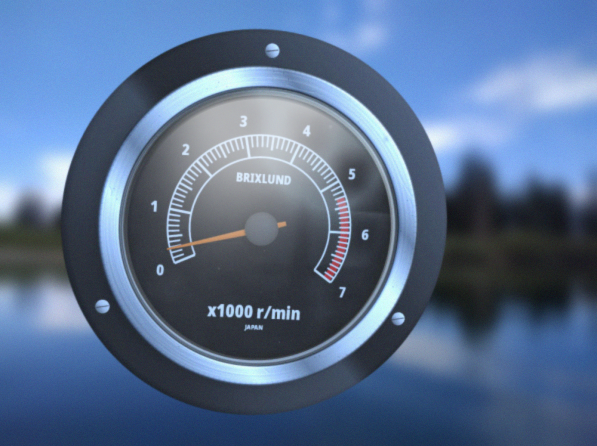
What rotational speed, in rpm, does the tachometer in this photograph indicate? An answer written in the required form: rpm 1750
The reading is rpm 300
